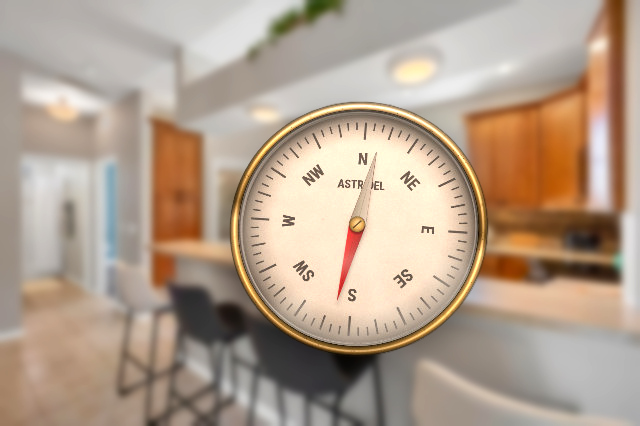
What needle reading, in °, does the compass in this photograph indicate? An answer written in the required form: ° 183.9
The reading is ° 190
